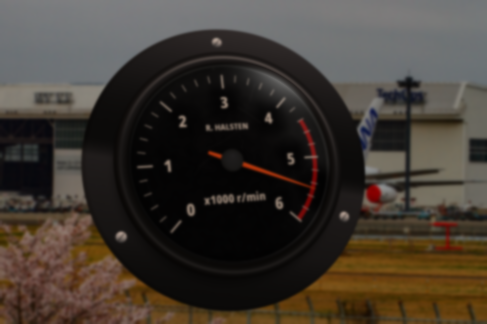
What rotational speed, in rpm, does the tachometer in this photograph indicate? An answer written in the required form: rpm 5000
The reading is rpm 5500
